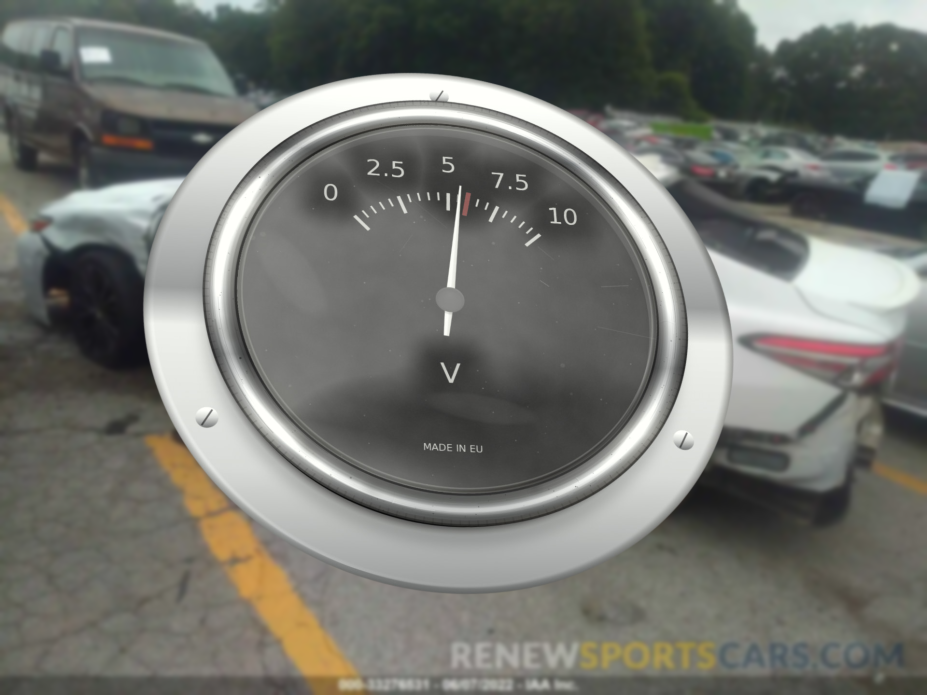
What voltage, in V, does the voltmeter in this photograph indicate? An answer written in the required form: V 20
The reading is V 5.5
